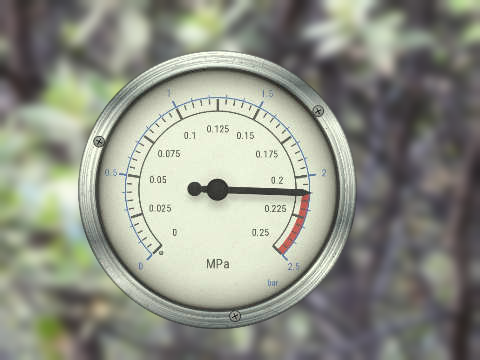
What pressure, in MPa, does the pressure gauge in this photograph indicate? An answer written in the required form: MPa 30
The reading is MPa 0.21
